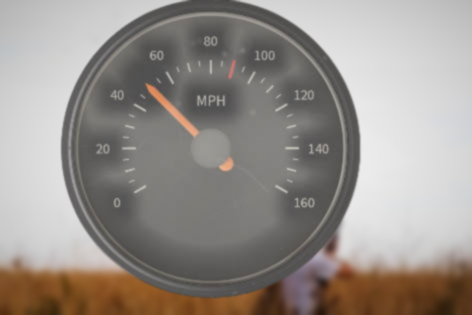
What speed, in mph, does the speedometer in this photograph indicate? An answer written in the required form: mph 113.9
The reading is mph 50
